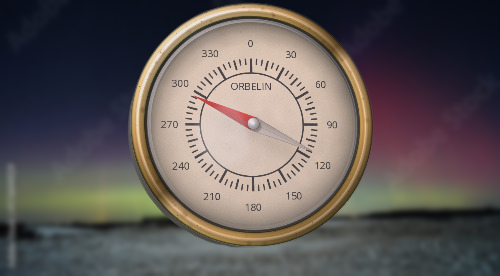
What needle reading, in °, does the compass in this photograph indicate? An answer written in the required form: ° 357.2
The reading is ° 295
